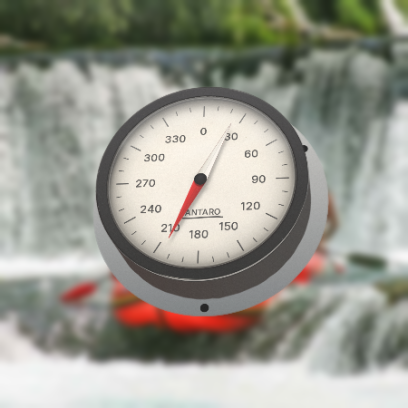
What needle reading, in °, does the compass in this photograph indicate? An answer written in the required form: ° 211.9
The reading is ° 205
